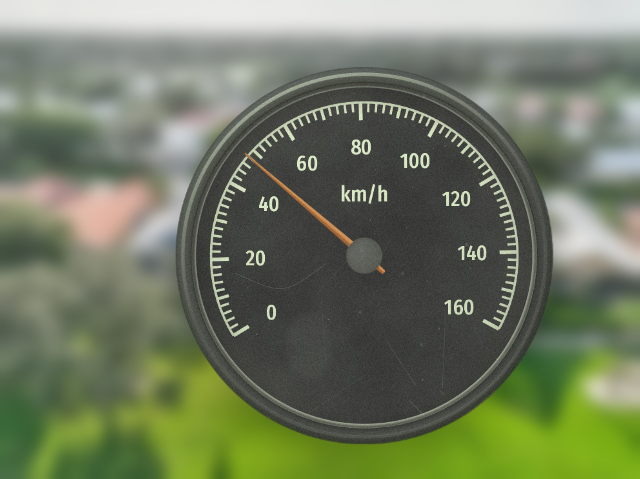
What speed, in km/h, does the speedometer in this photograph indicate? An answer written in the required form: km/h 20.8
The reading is km/h 48
